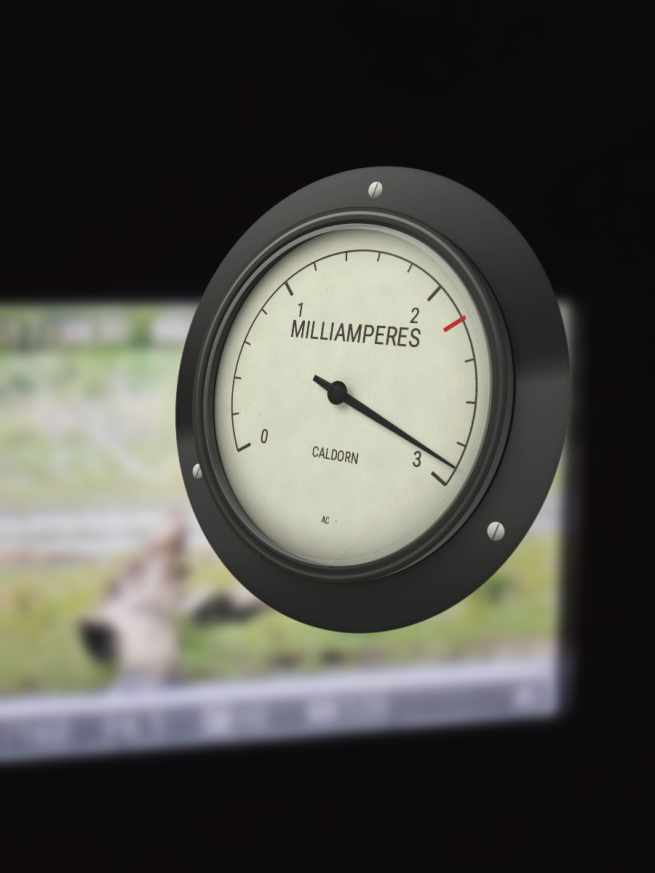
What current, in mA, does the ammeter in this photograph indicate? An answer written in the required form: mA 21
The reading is mA 2.9
